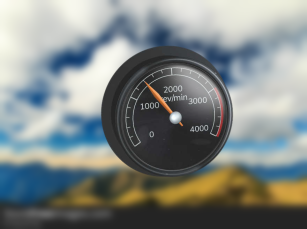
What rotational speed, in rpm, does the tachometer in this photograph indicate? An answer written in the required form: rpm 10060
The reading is rpm 1400
